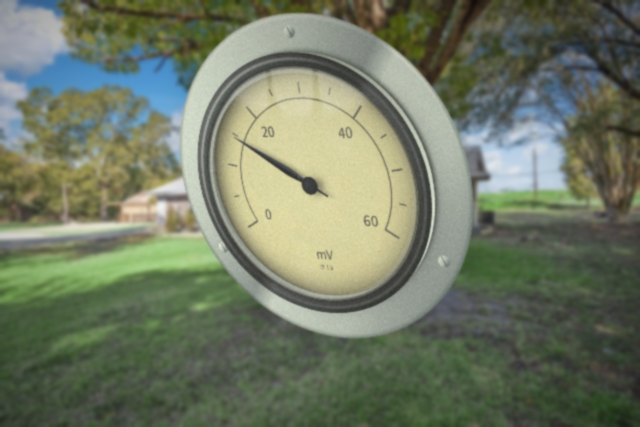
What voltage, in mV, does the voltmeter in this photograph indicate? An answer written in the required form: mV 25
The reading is mV 15
